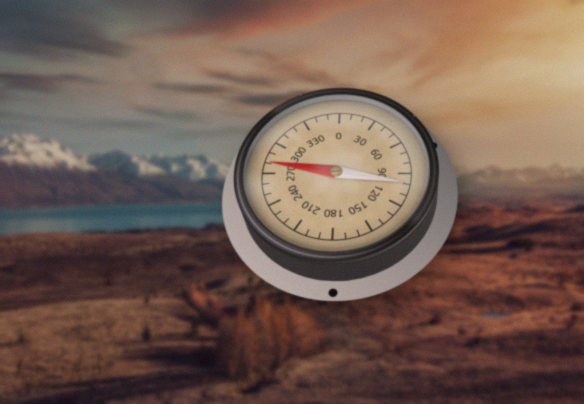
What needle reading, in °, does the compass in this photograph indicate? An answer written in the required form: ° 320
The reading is ° 280
